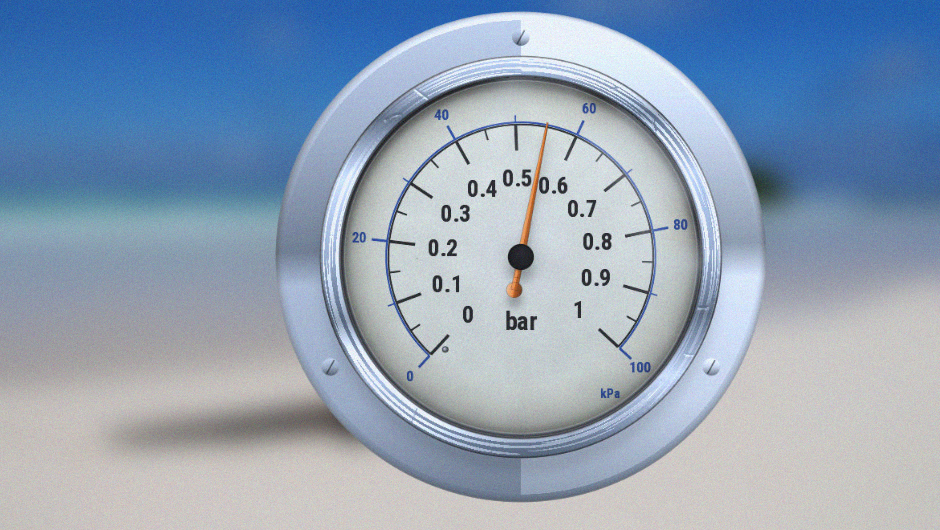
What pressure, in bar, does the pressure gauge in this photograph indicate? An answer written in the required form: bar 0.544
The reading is bar 0.55
